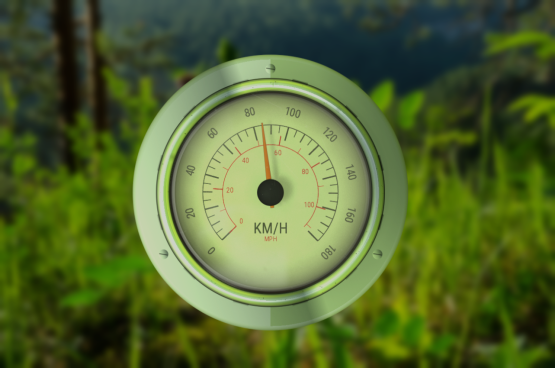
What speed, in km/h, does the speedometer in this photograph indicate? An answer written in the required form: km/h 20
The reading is km/h 85
